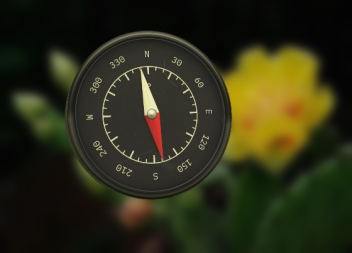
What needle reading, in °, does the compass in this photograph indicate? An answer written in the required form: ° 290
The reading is ° 170
